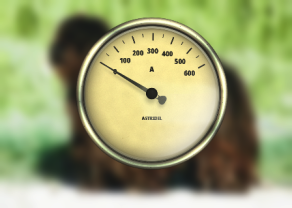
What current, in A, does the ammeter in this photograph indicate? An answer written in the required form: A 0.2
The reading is A 0
